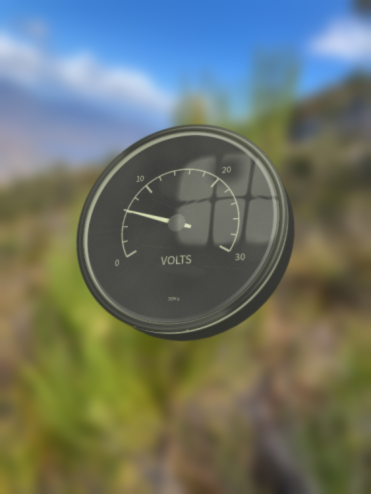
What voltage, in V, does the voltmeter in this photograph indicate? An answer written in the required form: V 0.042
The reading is V 6
